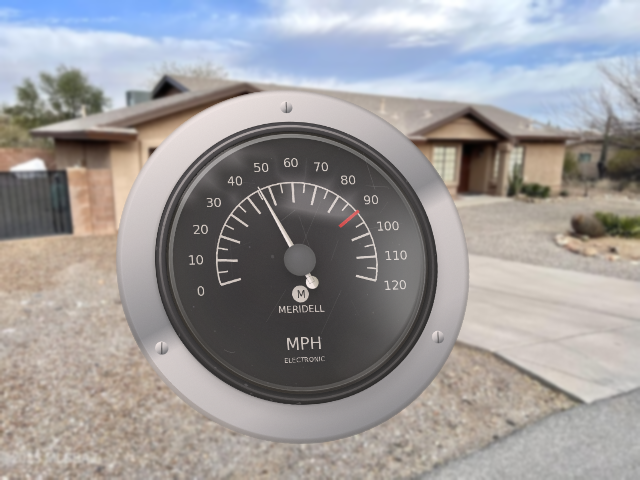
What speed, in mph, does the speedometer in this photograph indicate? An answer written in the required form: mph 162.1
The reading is mph 45
